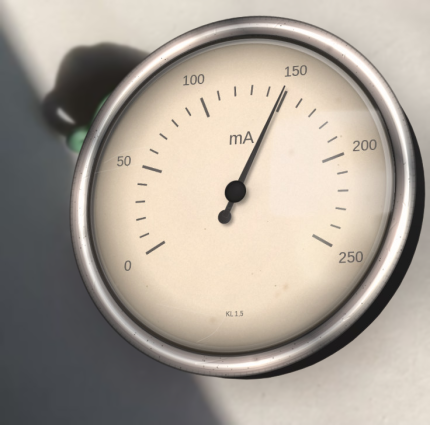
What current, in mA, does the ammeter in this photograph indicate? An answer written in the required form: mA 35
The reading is mA 150
